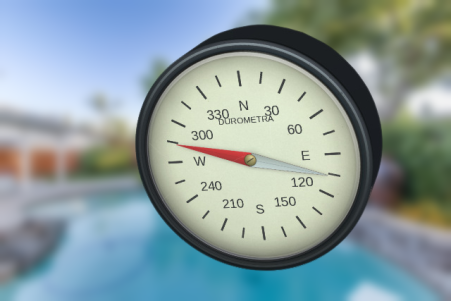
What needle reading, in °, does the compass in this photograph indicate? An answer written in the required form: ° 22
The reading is ° 285
